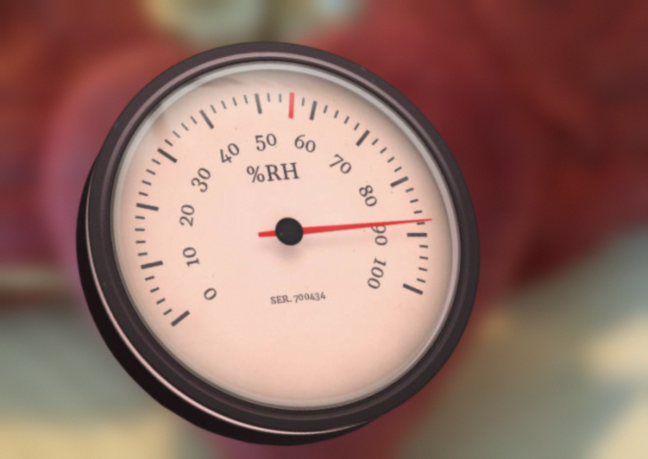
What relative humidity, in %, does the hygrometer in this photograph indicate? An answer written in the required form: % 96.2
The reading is % 88
